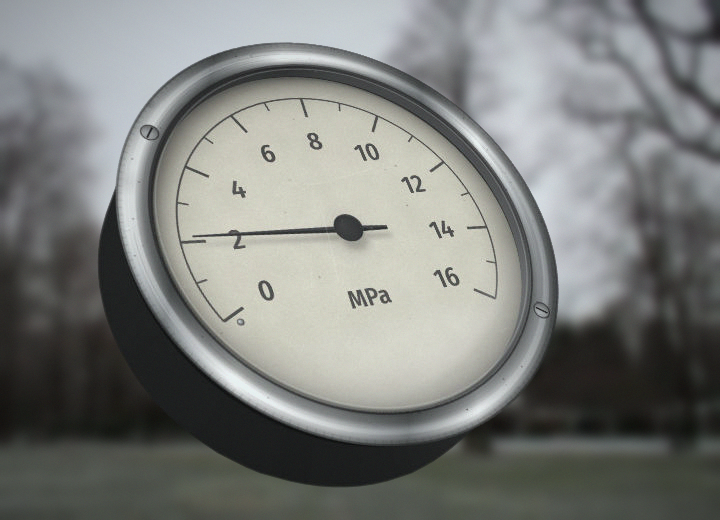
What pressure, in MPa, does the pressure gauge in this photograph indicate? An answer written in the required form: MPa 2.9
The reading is MPa 2
